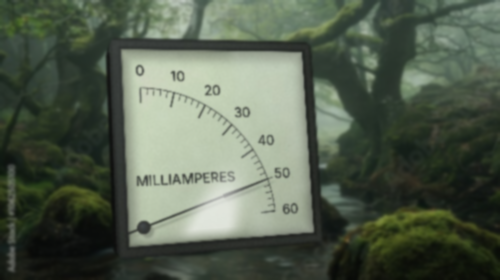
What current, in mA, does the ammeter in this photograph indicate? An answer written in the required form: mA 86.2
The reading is mA 50
